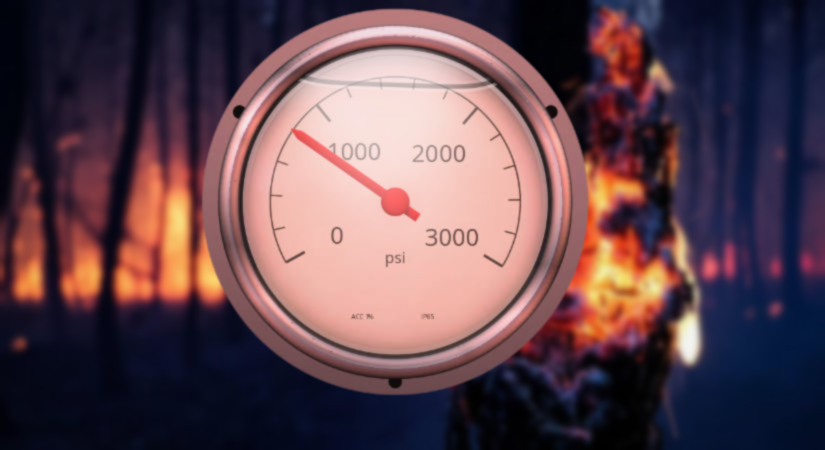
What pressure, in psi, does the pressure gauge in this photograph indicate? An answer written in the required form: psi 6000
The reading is psi 800
